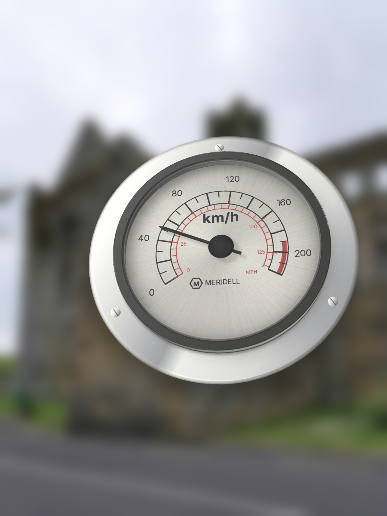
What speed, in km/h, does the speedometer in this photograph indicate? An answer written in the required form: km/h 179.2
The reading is km/h 50
